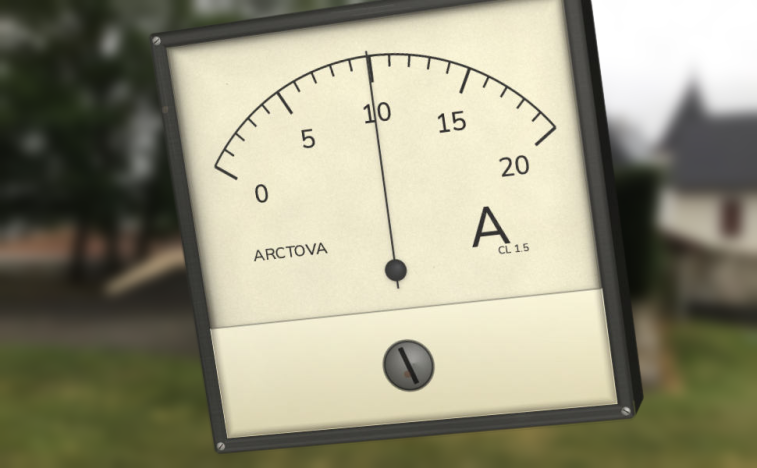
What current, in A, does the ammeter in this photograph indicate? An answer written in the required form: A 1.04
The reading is A 10
